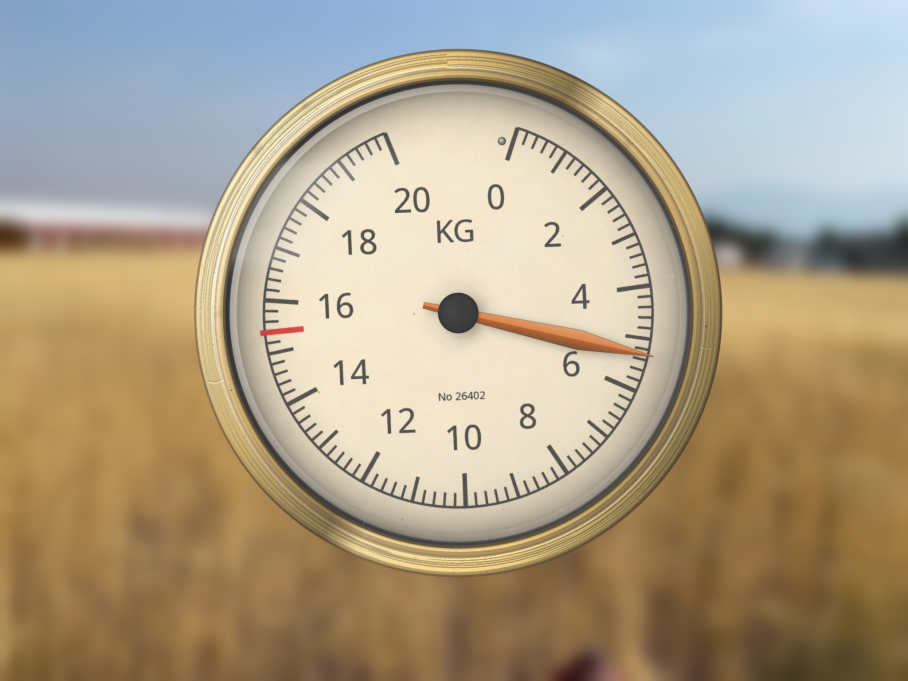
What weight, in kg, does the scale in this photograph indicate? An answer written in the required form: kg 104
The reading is kg 5.3
